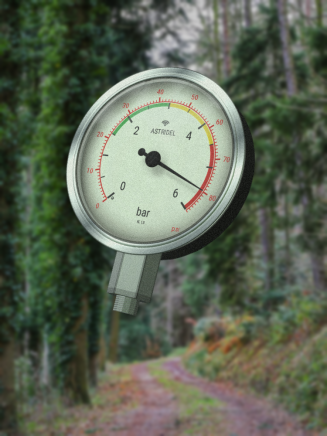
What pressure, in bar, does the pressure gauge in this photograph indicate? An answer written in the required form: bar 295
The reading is bar 5.5
